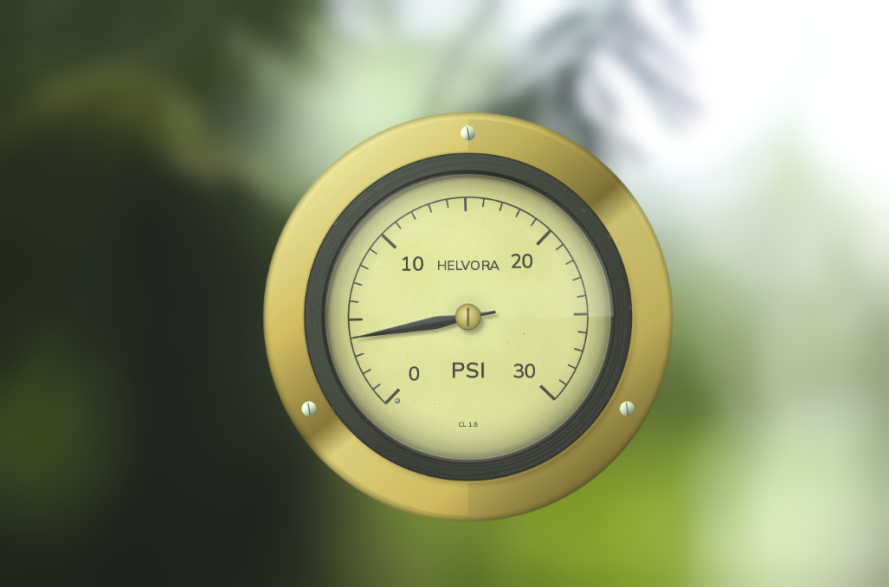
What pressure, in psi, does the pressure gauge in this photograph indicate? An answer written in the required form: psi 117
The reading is psi 4
